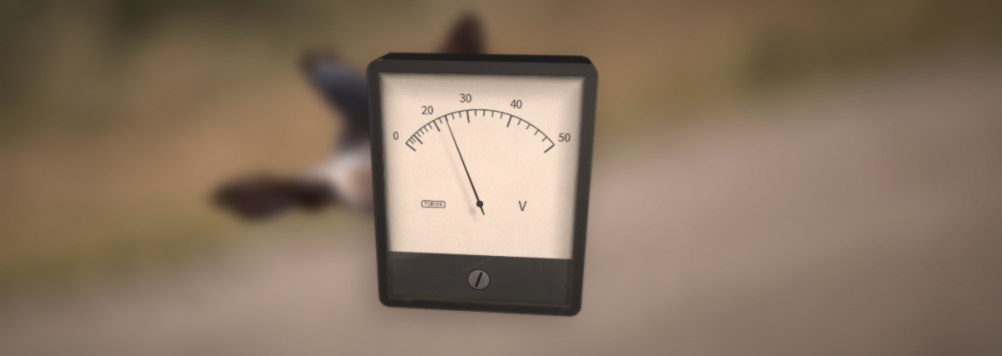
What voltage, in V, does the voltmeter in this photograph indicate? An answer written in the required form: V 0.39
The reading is V 24
